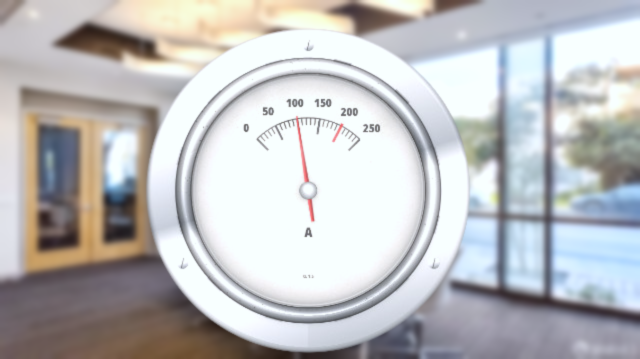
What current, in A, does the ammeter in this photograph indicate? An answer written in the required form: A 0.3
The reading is A 100
